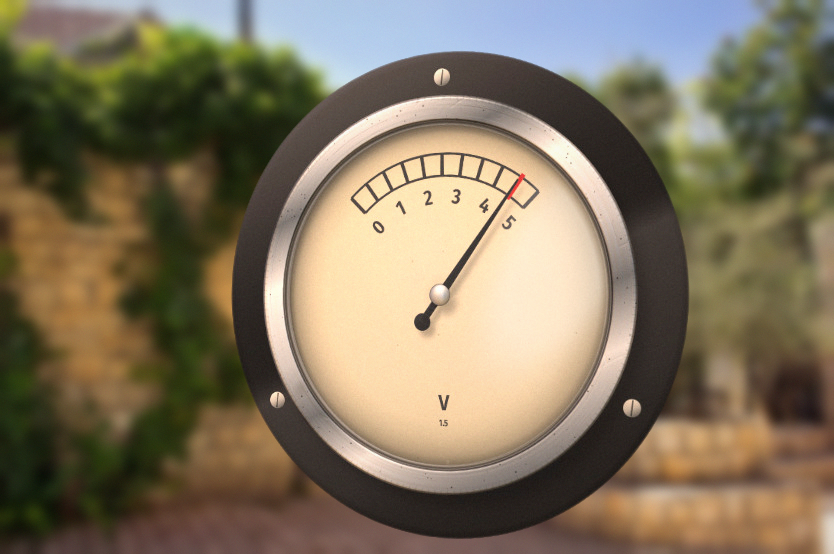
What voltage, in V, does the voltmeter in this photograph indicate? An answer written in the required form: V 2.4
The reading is V 4.5
